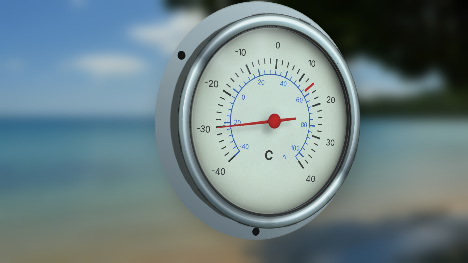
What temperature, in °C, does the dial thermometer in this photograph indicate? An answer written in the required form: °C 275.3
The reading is °C -30
